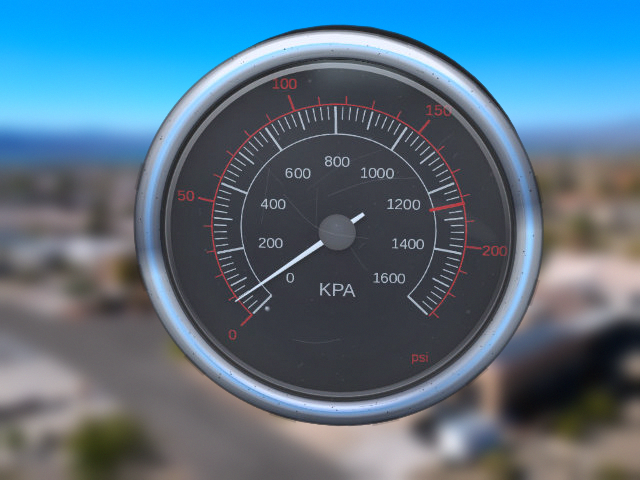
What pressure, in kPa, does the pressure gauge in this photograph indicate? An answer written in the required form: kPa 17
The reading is kPa 60
